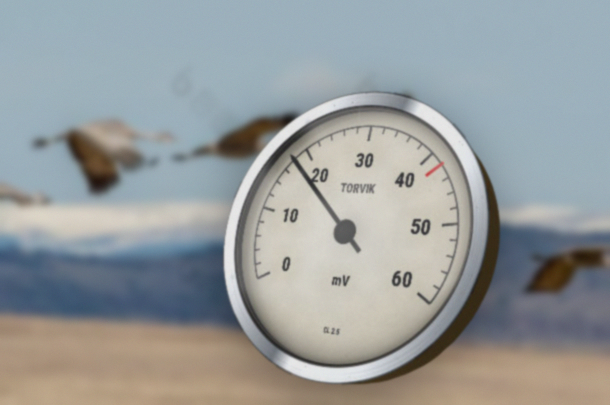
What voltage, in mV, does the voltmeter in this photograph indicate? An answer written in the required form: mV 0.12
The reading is mV 18
